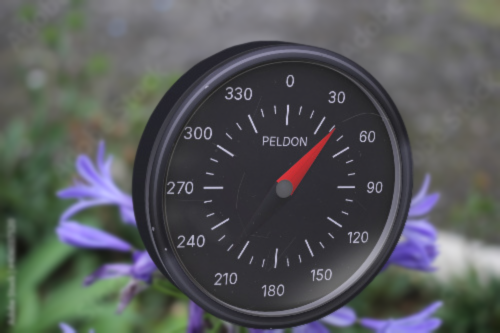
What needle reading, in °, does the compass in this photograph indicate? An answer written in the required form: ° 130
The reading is ° 40
